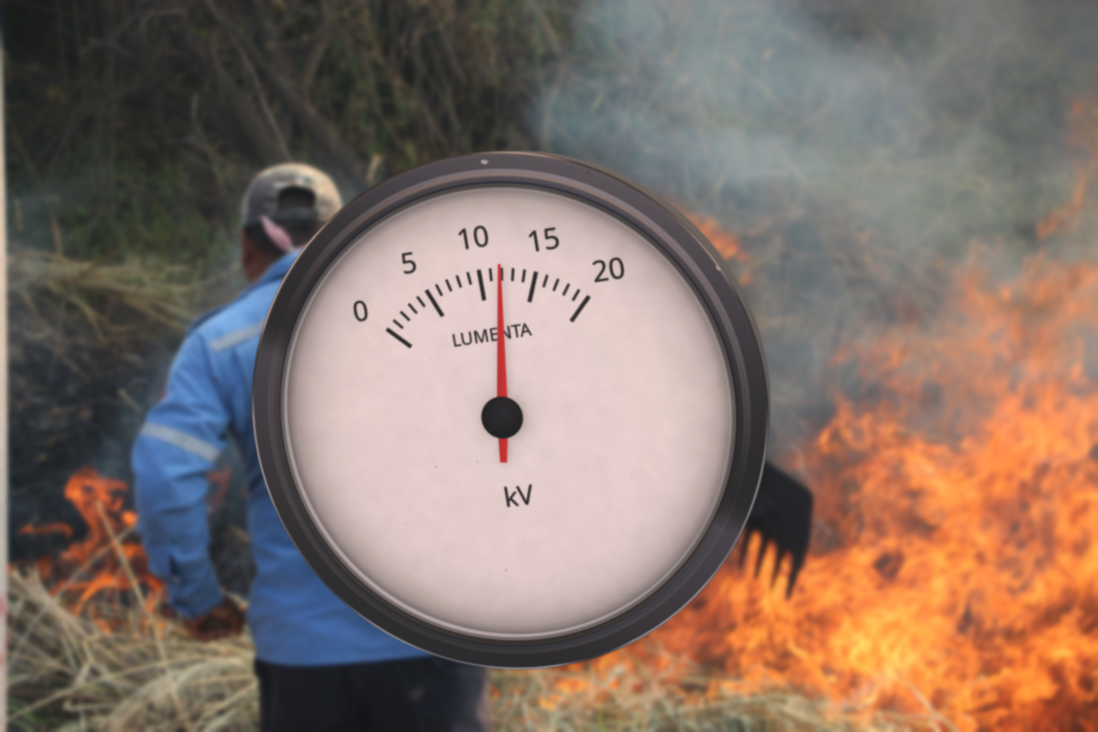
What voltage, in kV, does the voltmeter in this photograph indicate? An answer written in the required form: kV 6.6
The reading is kV 12
